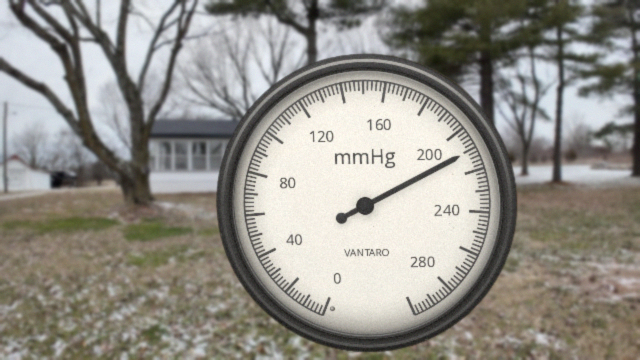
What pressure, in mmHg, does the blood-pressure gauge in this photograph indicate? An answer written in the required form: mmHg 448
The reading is mmHg 210
